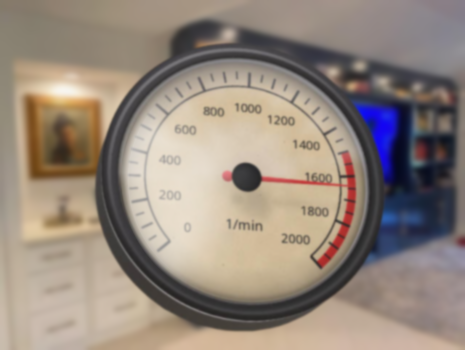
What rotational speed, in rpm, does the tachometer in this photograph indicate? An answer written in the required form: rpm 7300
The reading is rpm 1650
